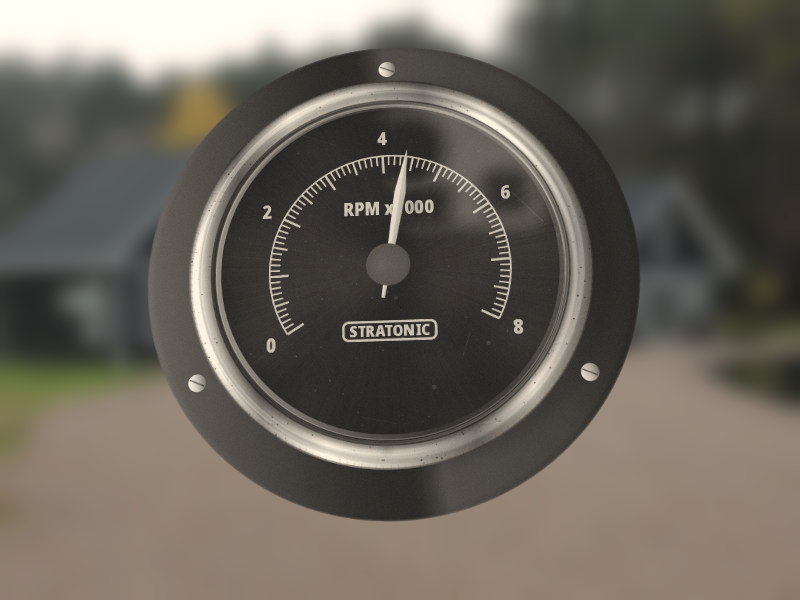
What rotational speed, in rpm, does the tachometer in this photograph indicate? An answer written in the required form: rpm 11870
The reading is rpm 4400
